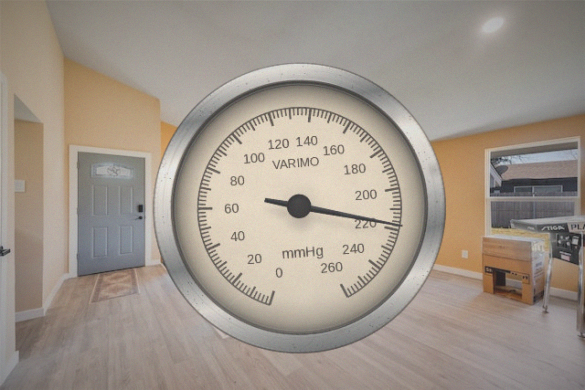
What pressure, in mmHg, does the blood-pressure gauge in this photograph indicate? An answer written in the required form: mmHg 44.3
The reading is mmHg 218
